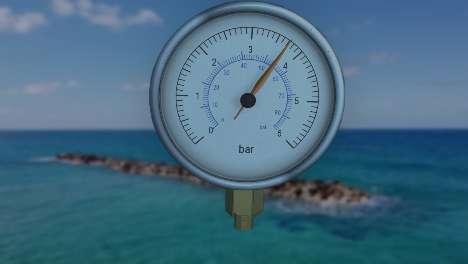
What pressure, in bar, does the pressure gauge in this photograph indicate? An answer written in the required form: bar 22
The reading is bar 3.7
